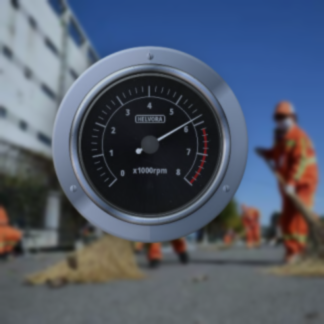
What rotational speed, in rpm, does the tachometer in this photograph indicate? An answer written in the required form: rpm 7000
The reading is rpm 5800
